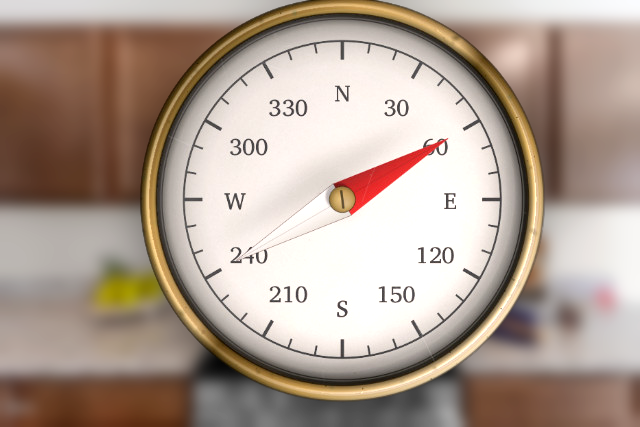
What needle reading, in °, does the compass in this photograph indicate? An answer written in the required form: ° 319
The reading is ° 60
